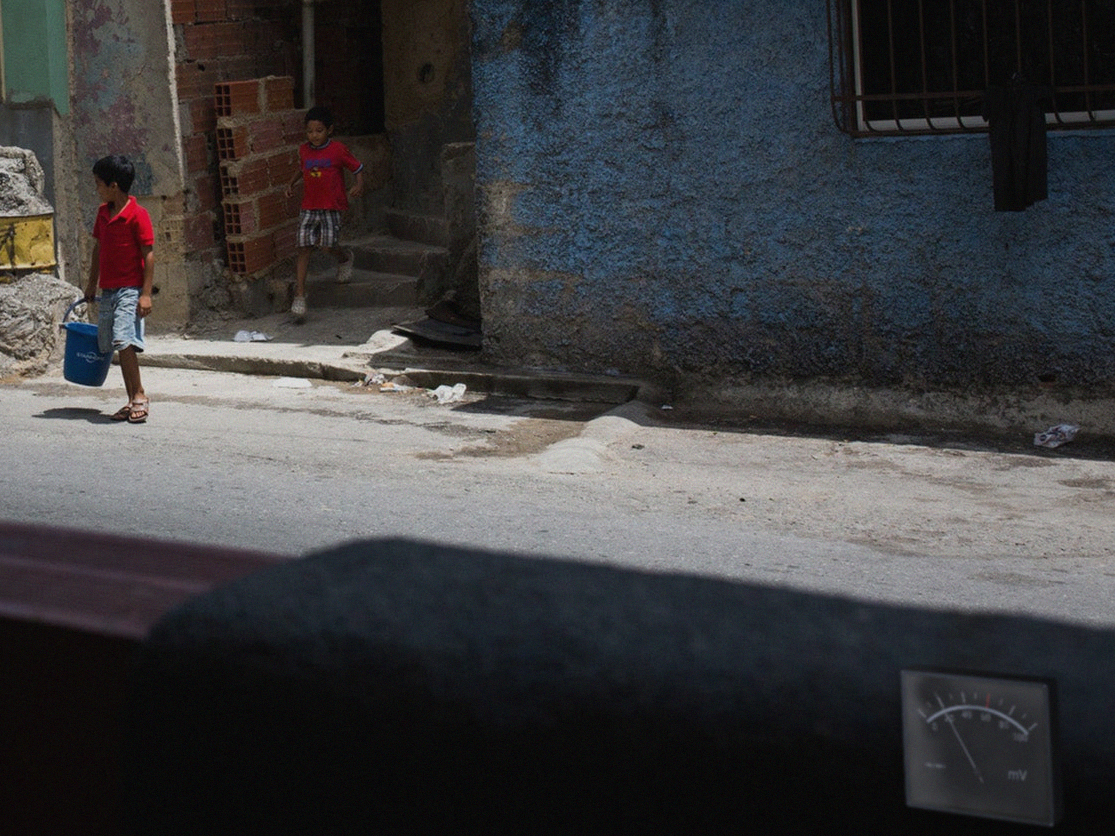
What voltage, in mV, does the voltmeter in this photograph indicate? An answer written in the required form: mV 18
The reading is mV 20
